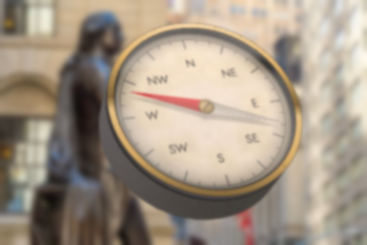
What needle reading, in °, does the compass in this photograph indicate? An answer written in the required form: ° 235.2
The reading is ° 290
